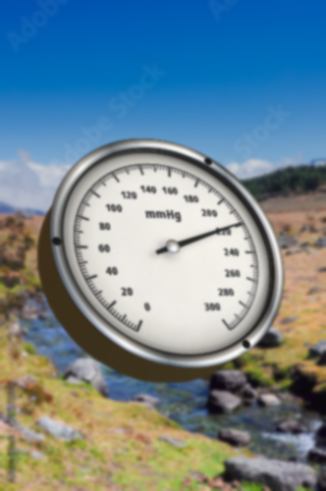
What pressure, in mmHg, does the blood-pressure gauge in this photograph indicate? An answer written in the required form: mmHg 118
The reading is mmHg 220
